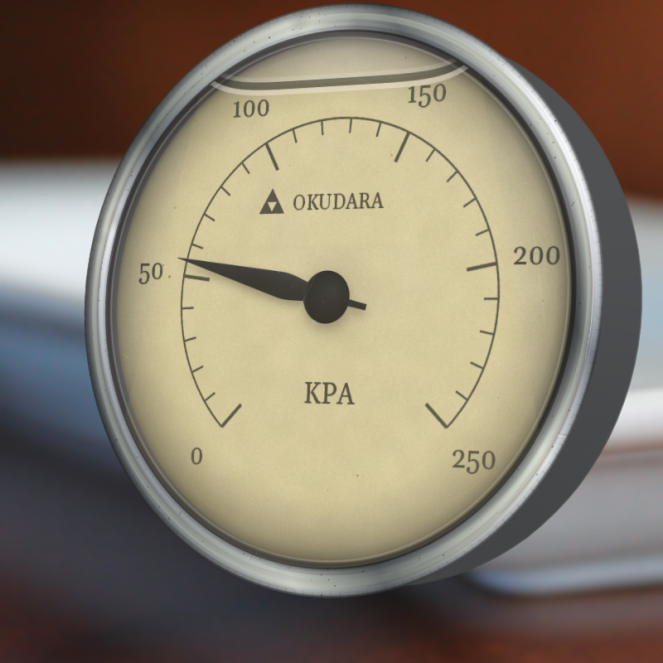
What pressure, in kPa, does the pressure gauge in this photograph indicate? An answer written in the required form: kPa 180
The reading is kPa 55
